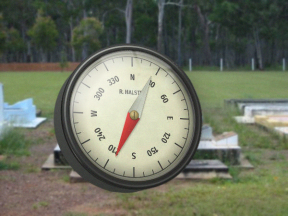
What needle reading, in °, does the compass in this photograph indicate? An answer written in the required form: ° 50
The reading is ° 205
